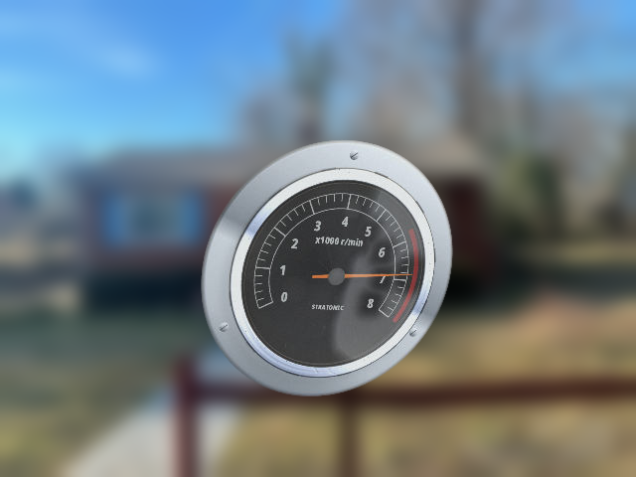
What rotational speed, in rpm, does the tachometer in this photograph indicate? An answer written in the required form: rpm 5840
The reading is rpm 6800
